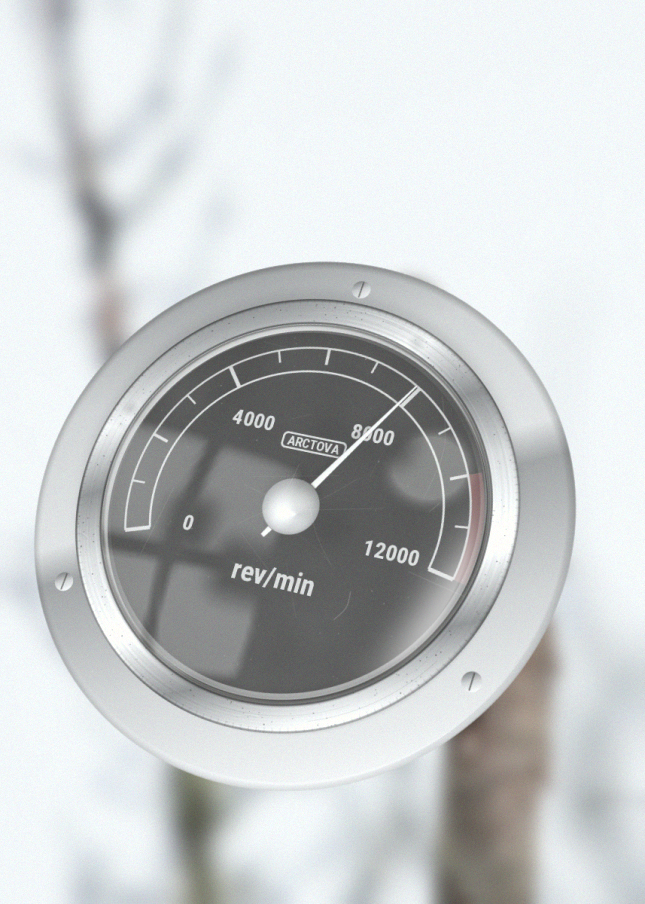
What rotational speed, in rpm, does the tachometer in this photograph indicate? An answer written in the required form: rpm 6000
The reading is rpm 8000
